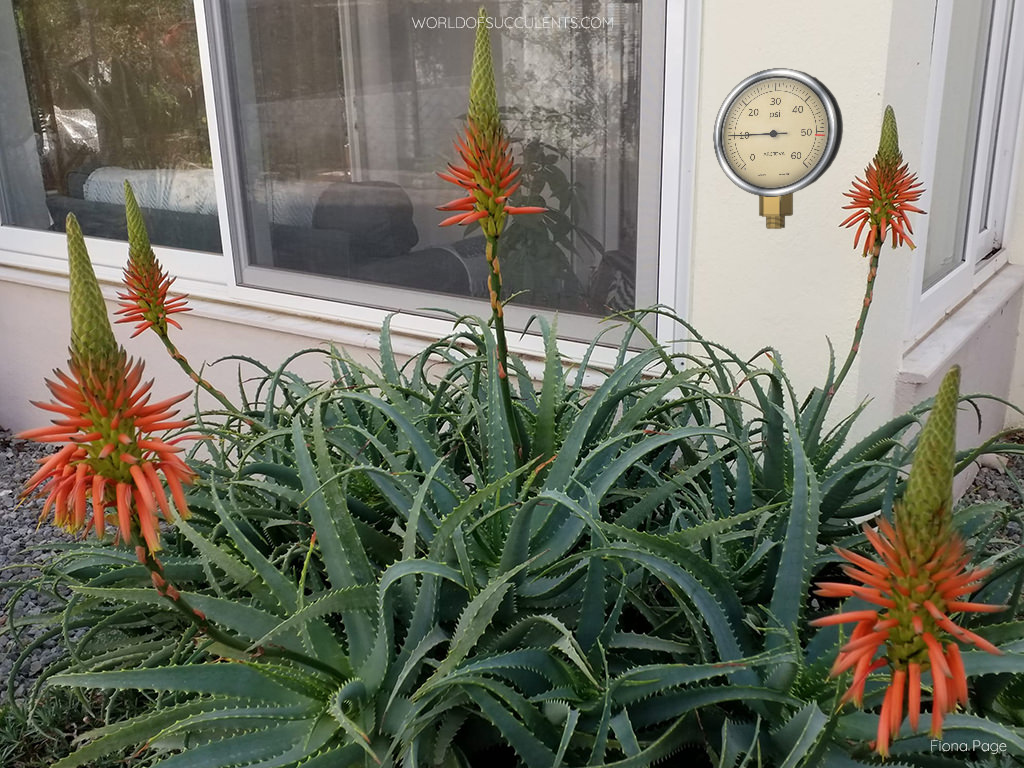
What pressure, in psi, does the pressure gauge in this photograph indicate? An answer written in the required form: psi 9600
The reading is psi 10
